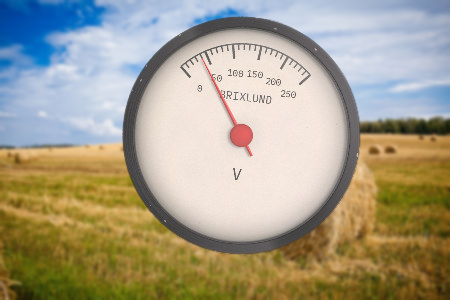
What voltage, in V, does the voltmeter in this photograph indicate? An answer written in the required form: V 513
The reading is V 40
